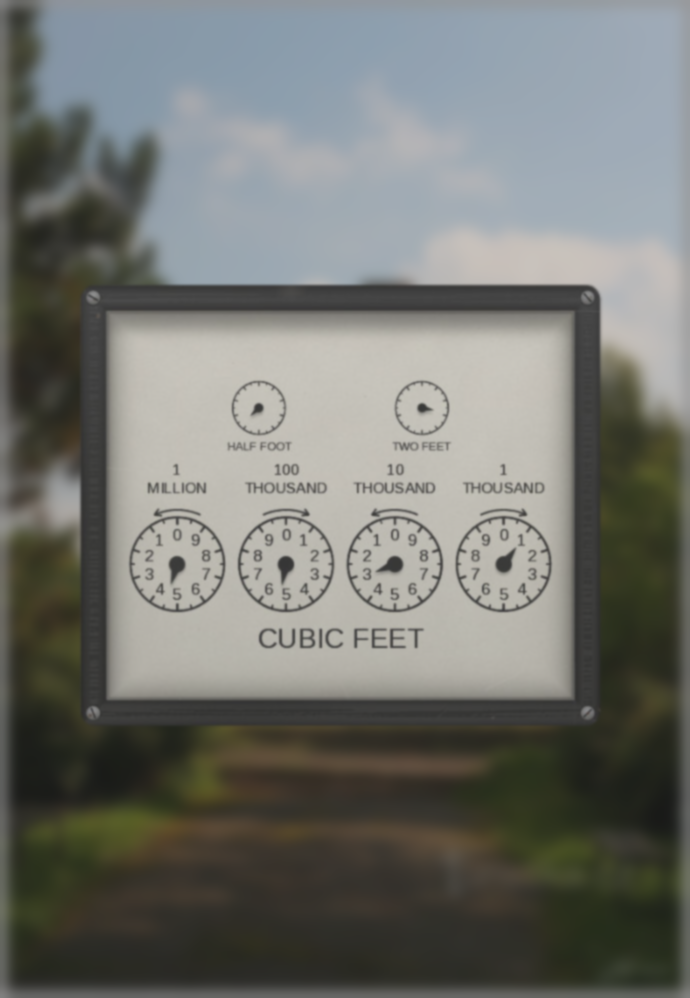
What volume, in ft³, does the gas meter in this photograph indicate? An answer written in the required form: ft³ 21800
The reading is ft³ 453100
